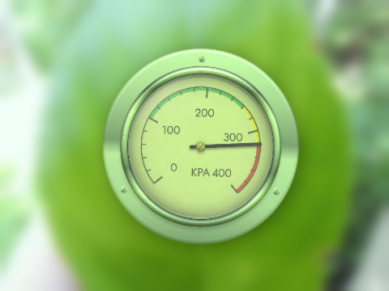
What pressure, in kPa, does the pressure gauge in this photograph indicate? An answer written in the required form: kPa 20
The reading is kPa 320
